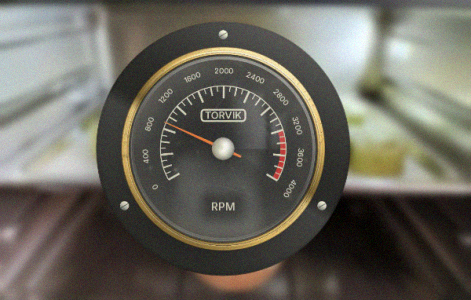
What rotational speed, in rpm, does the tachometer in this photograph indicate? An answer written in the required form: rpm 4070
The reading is rpm 900
